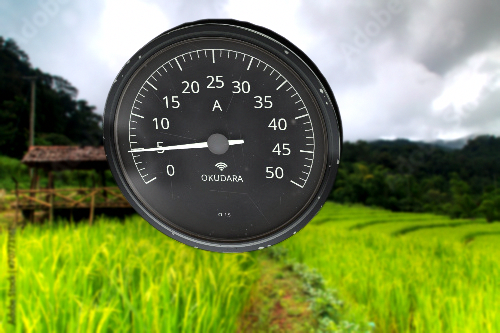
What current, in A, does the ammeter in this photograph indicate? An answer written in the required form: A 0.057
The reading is A 5
